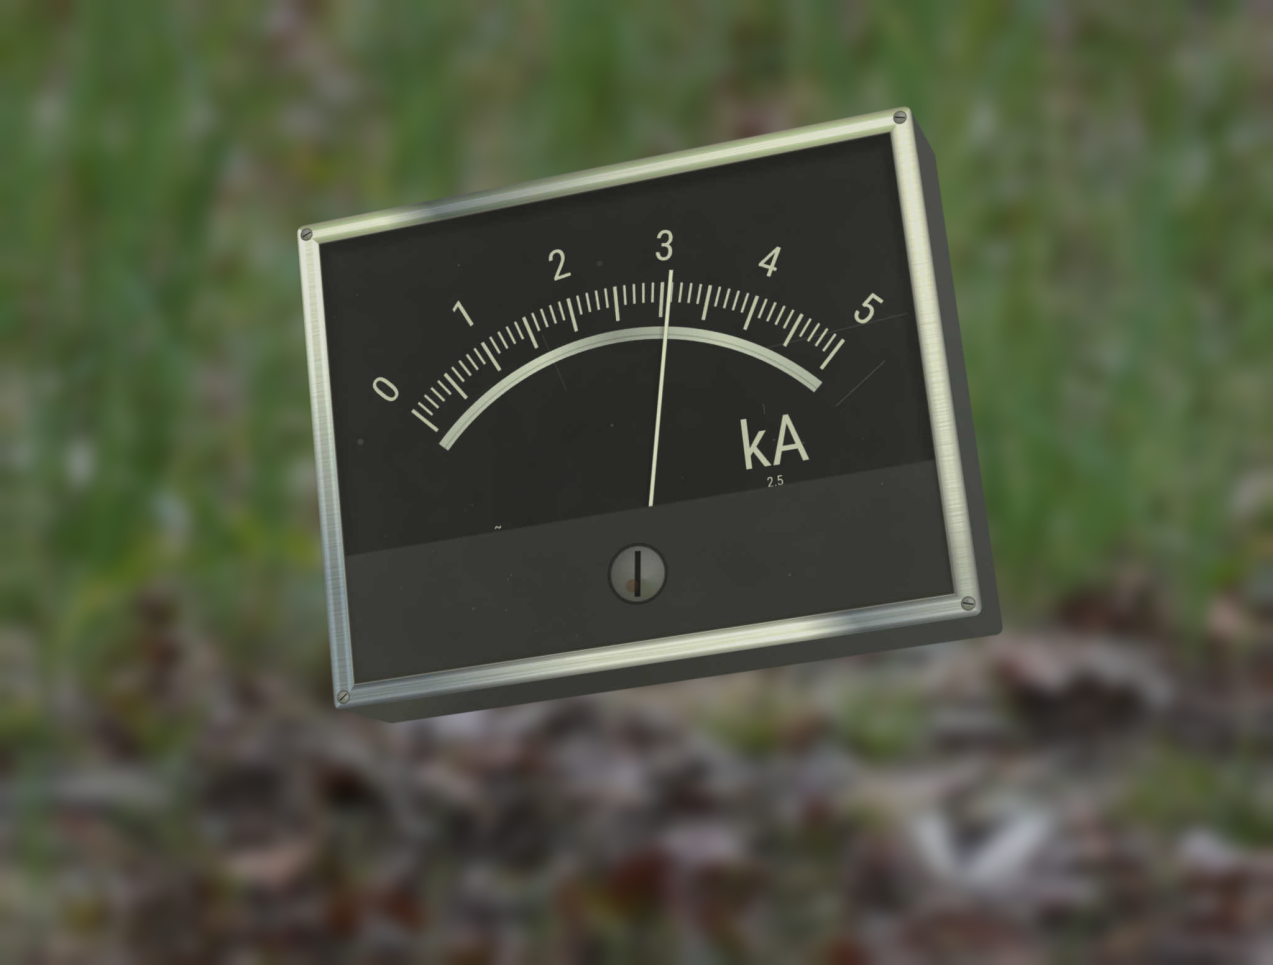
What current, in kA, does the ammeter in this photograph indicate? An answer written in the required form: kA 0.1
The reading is kA 3.1
